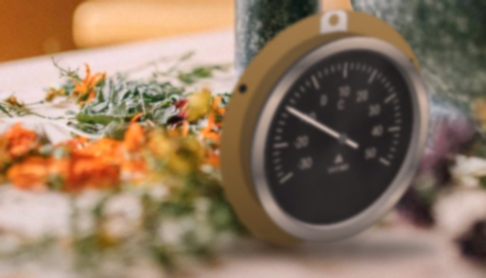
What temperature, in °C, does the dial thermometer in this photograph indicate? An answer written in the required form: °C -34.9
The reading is °C -10
